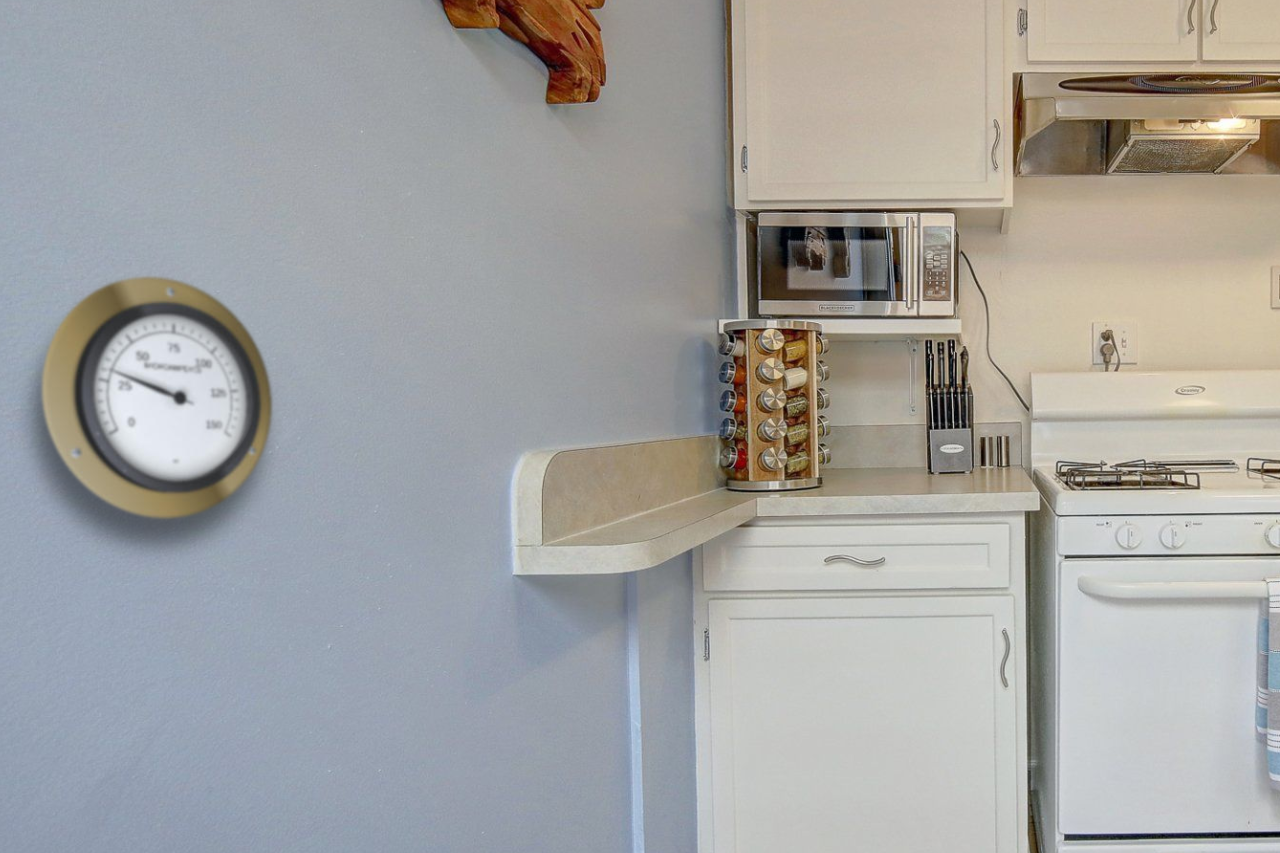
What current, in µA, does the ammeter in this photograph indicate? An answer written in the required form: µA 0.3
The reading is µA 30
